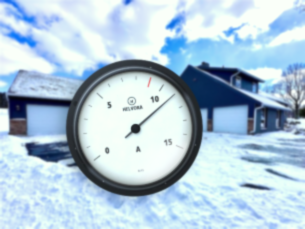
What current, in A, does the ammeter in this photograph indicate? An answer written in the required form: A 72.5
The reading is A 11
